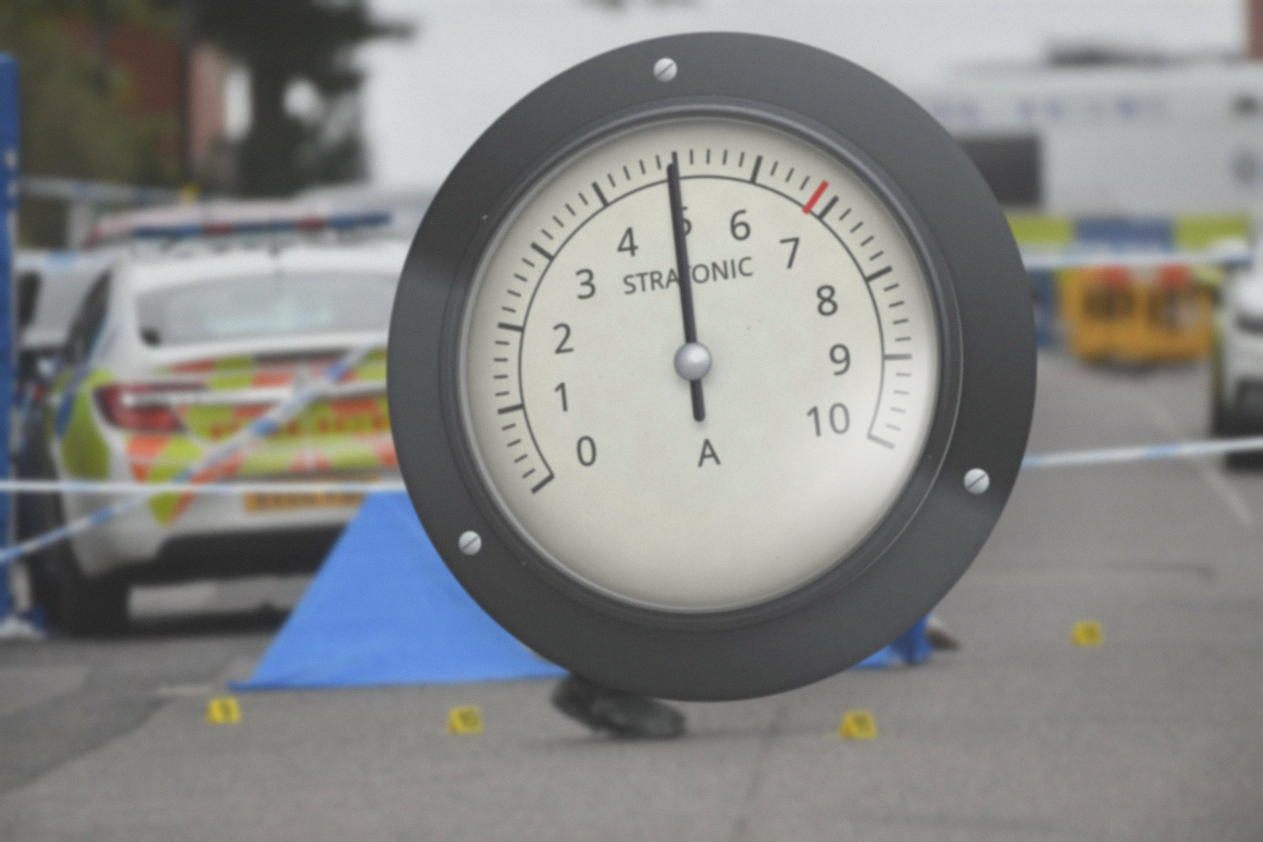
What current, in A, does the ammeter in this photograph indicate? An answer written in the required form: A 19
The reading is A 5
